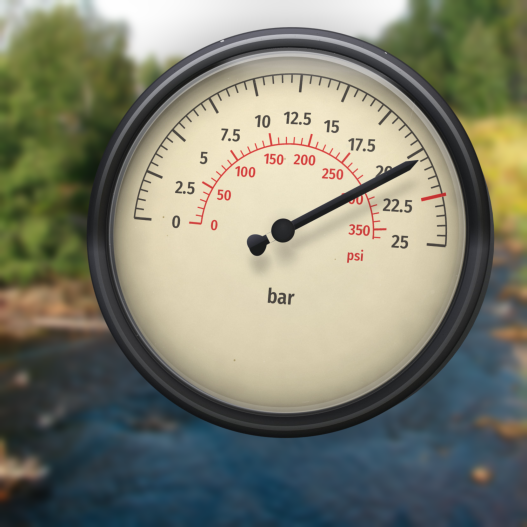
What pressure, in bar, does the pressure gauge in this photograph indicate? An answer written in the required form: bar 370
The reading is bar 20.5
